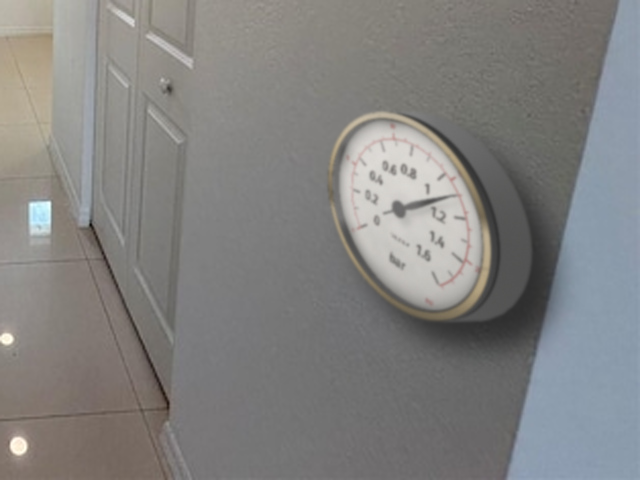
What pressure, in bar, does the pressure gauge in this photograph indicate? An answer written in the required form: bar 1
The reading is bar 1.1
